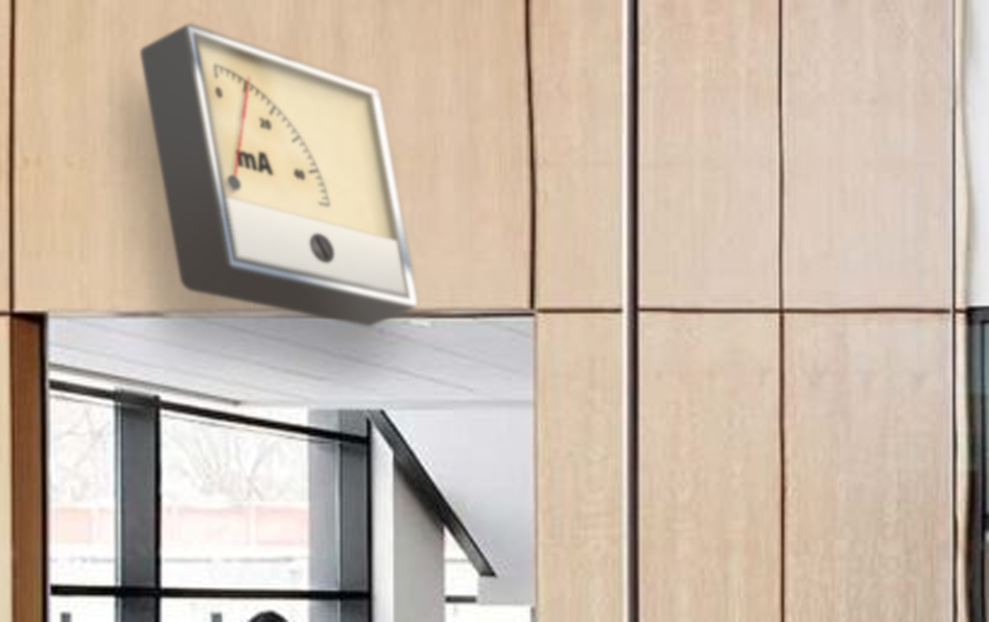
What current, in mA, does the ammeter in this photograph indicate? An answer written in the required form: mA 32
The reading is mA 10
